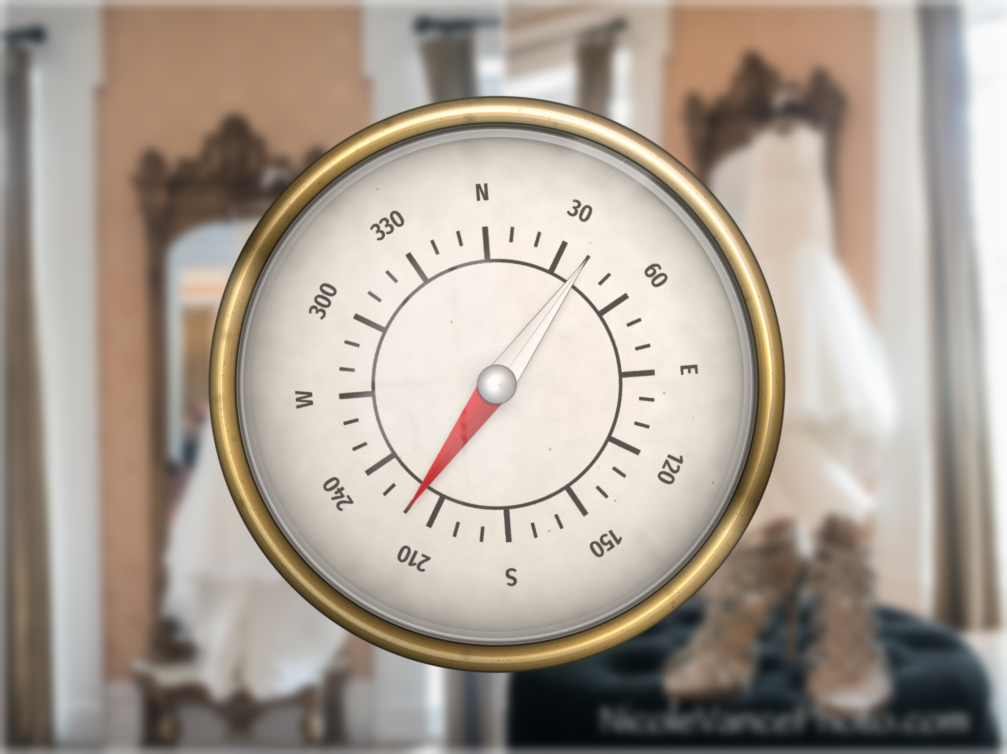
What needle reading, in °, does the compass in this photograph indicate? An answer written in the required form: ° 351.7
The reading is ° 220
